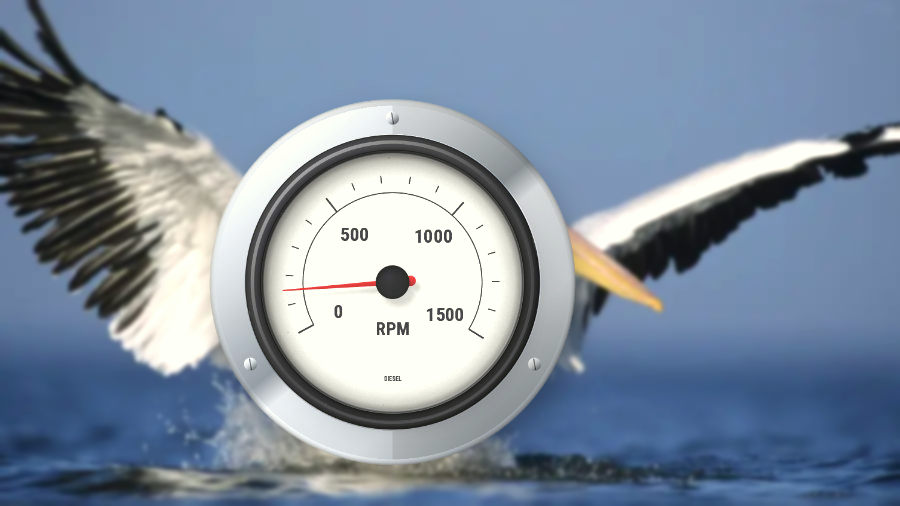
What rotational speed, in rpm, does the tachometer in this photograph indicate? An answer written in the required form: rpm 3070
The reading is rpm 150
